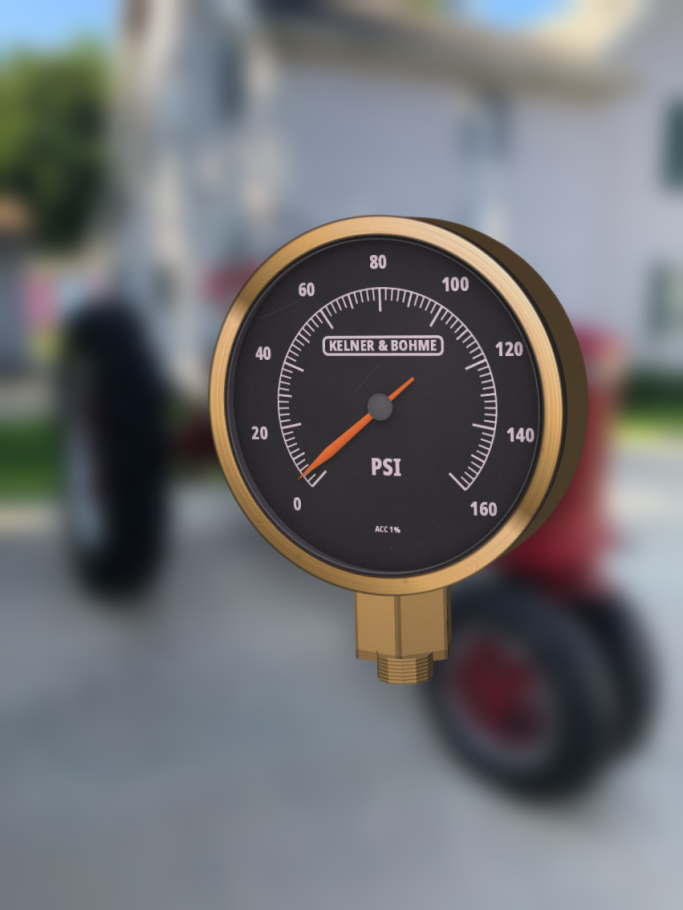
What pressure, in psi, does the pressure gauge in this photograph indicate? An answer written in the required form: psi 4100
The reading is psi 4
